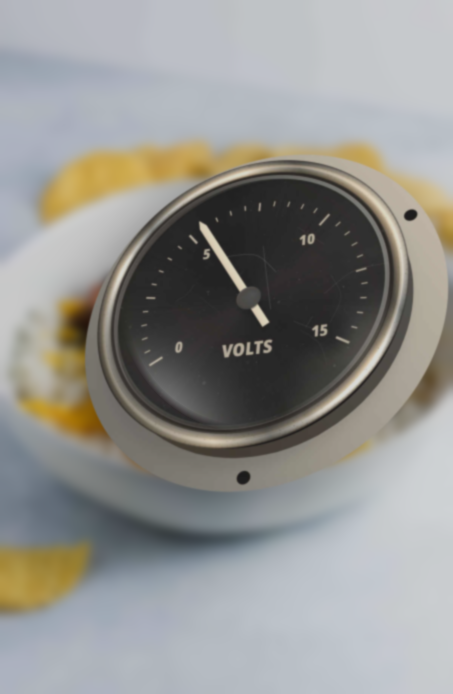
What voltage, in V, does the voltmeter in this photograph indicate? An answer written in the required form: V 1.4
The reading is V 5.5
